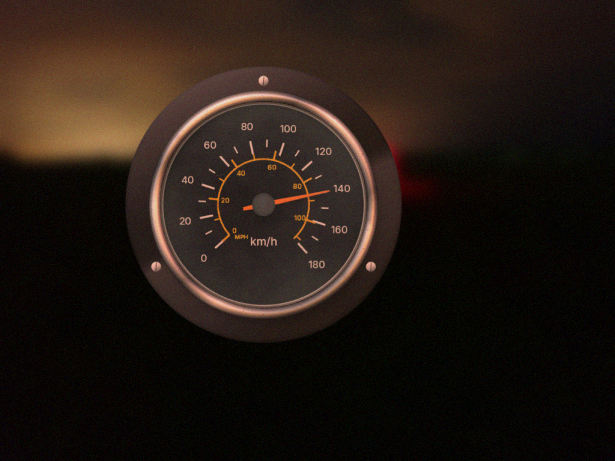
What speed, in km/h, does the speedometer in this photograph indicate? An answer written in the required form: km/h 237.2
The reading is km/h 140
